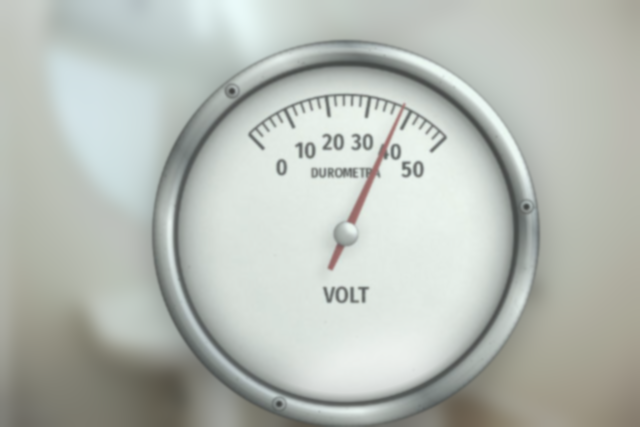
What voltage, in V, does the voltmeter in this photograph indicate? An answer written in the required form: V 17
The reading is V 38
